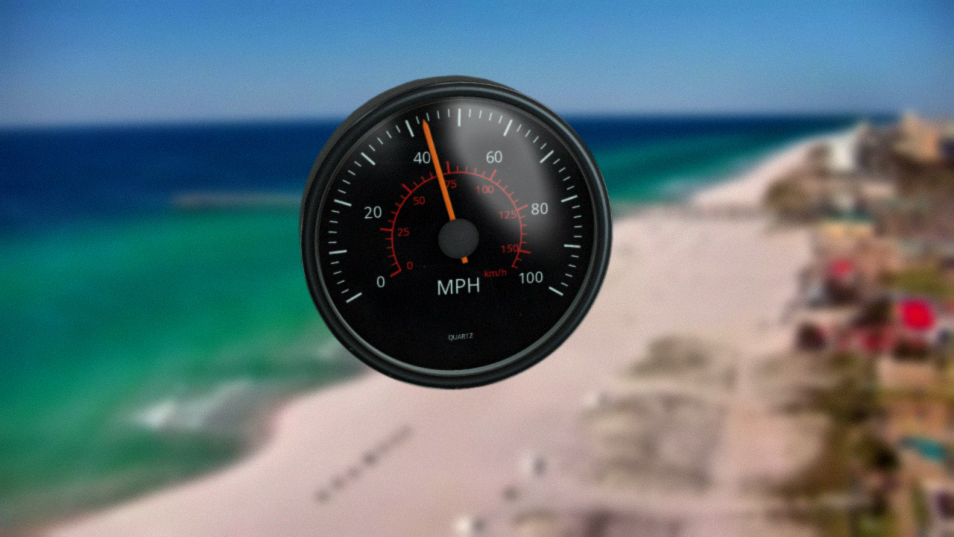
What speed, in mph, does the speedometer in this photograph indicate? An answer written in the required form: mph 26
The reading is mph 43
